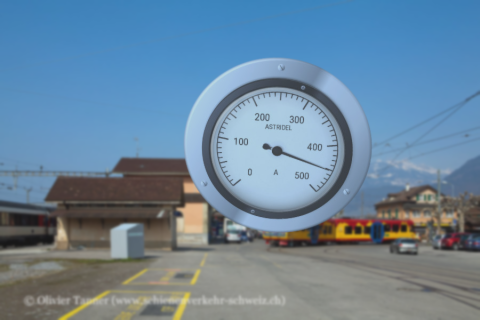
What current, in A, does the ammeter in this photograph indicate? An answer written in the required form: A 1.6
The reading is A 450
